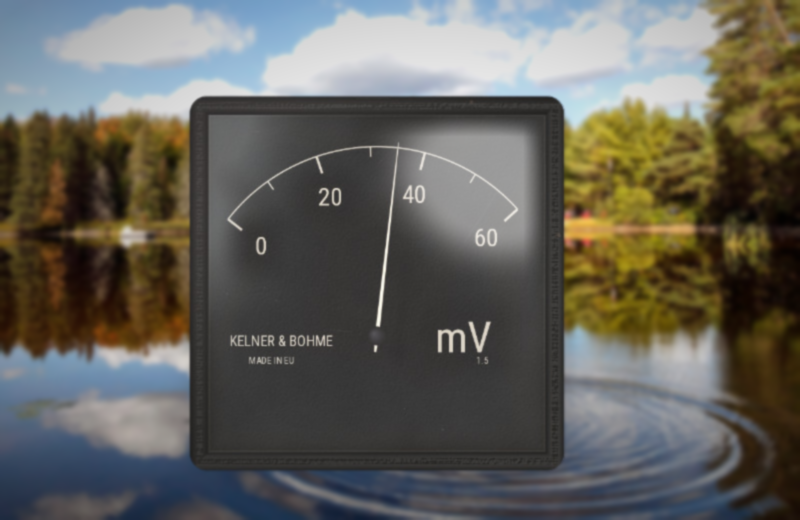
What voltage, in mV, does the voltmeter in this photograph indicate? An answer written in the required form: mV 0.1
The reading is mV 35
